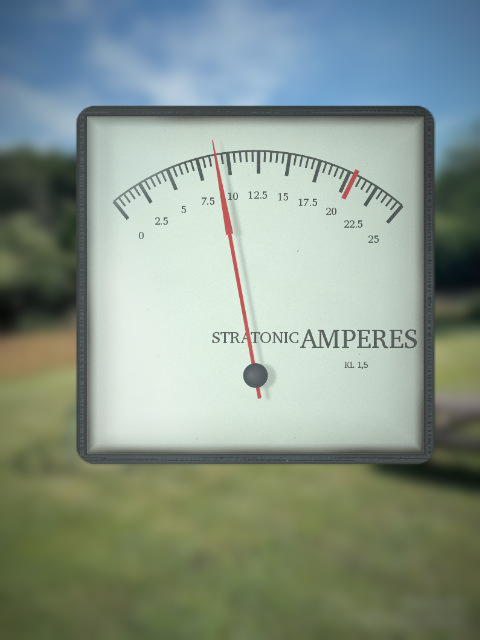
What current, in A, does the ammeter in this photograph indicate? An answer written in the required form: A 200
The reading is A 9
